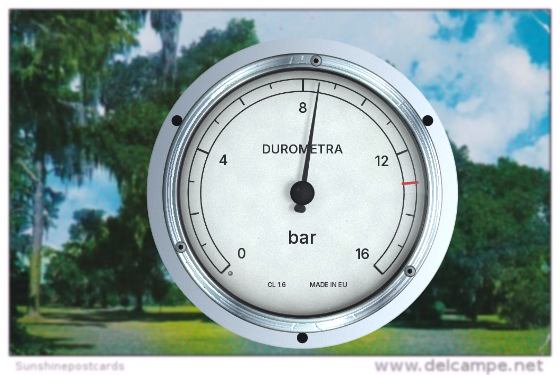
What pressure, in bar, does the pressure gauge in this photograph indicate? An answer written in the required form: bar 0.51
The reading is bar 8.5
